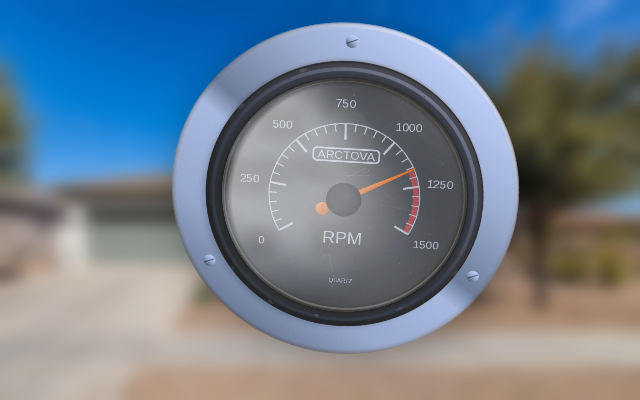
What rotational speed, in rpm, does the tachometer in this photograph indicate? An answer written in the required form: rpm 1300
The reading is rpm 1150
